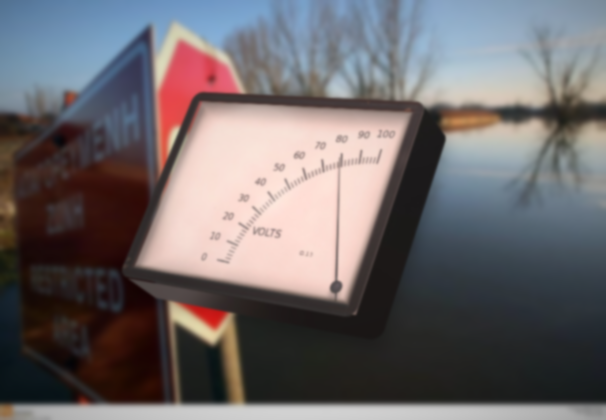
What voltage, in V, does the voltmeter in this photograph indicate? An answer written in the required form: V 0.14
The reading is V 80
